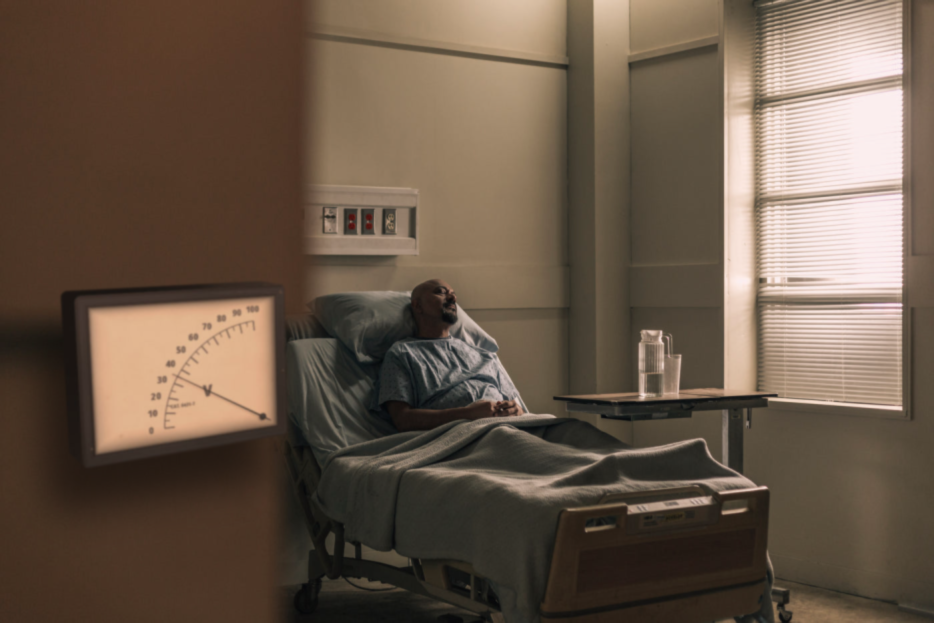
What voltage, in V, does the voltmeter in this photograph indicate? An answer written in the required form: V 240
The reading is V 35
